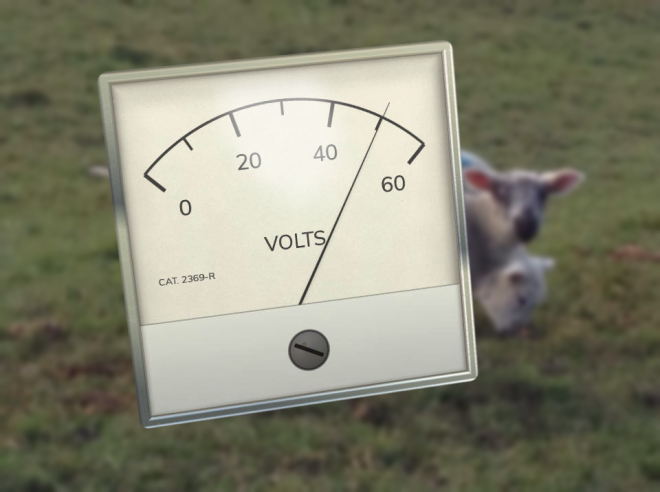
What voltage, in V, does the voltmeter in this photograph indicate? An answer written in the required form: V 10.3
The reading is V 50
